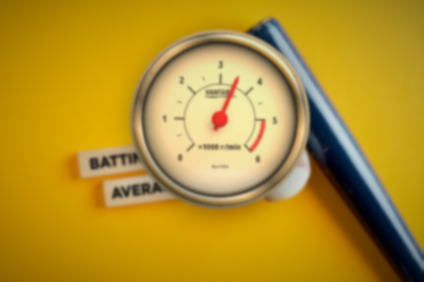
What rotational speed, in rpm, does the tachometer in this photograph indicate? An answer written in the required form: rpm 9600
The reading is rpm 3500
